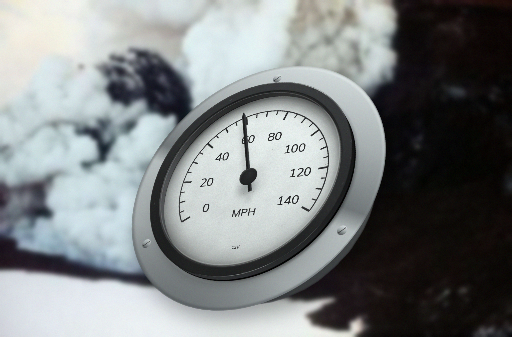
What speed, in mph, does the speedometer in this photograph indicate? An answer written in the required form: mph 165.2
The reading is mph 60
